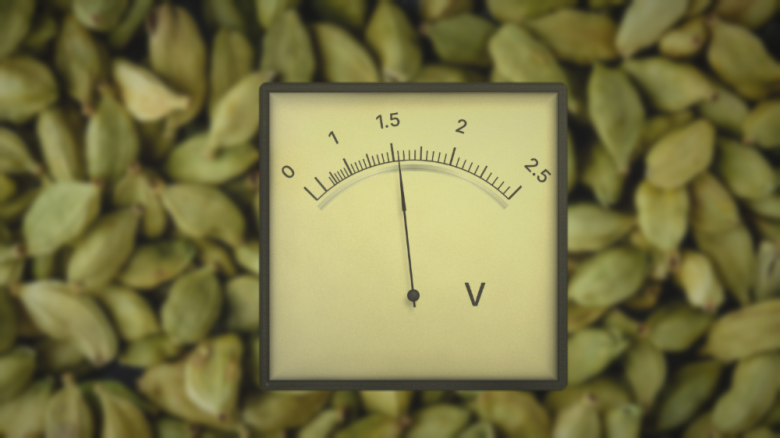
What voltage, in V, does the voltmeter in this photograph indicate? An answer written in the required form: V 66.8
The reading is V 1.55
